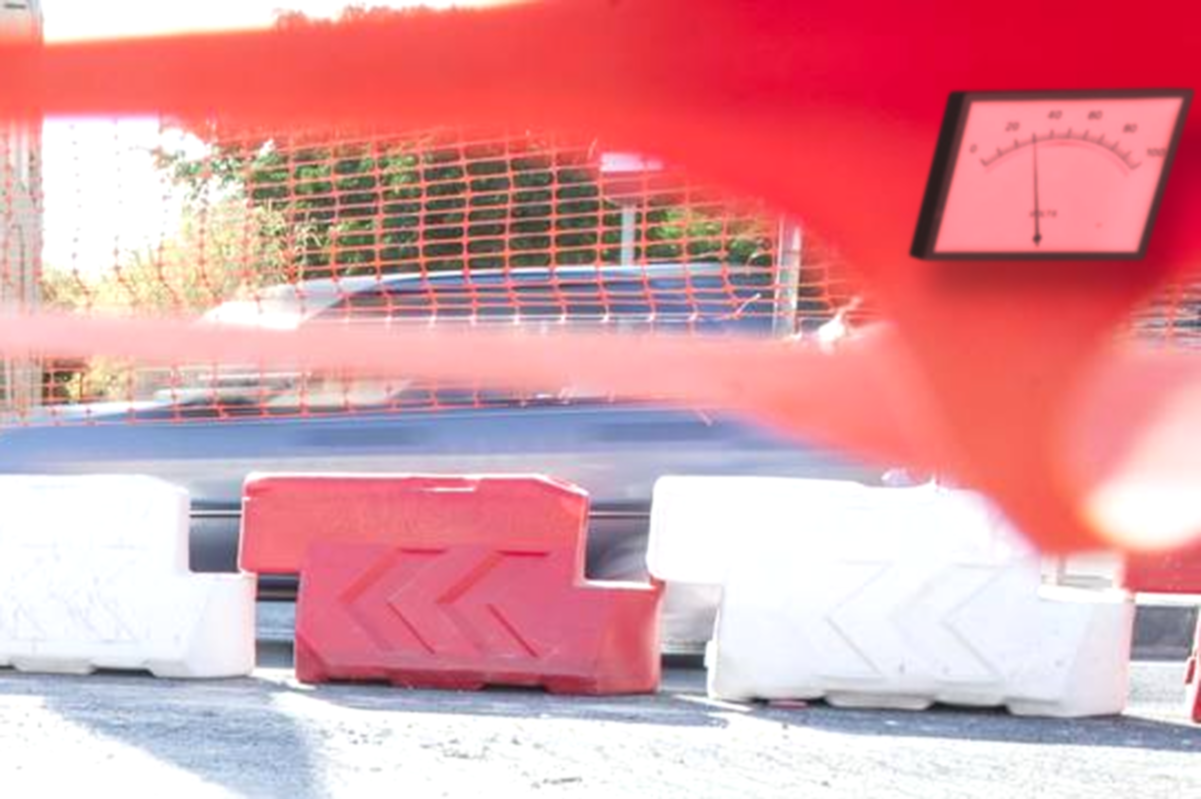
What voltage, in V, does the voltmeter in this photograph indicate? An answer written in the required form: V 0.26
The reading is V 30
